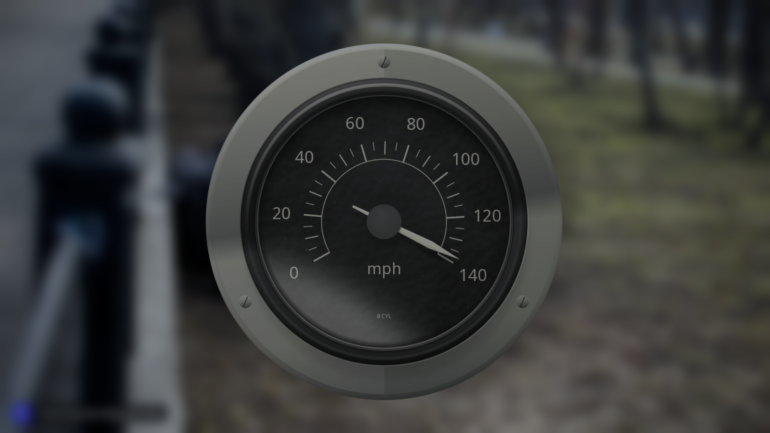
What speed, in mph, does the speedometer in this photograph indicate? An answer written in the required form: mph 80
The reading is mph 137.5
